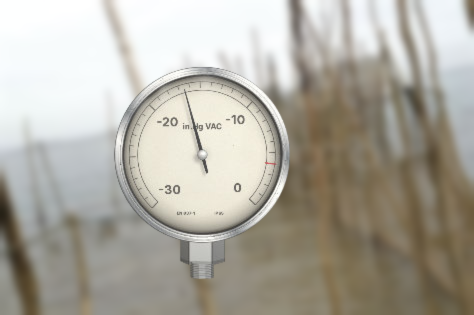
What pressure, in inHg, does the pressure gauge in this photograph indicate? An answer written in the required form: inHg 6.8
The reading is inHg -16.5
